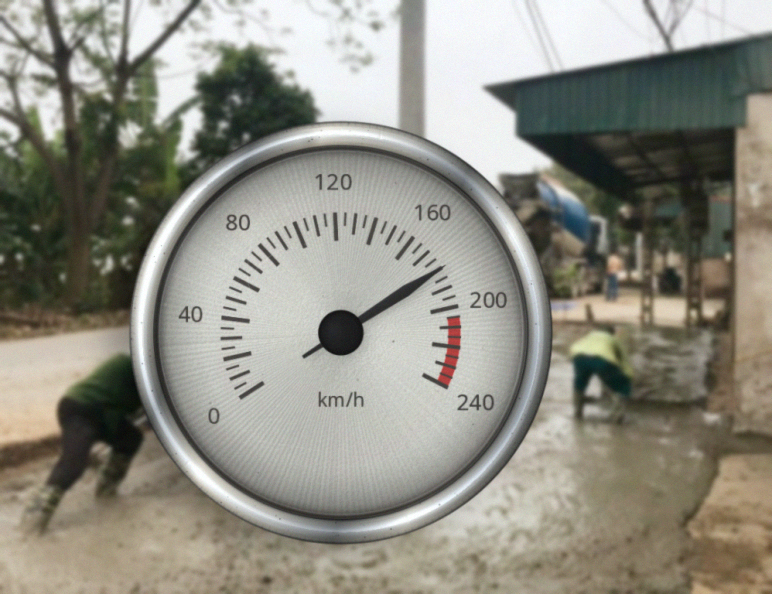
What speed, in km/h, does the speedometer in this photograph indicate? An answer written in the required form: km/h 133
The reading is km/h 180
